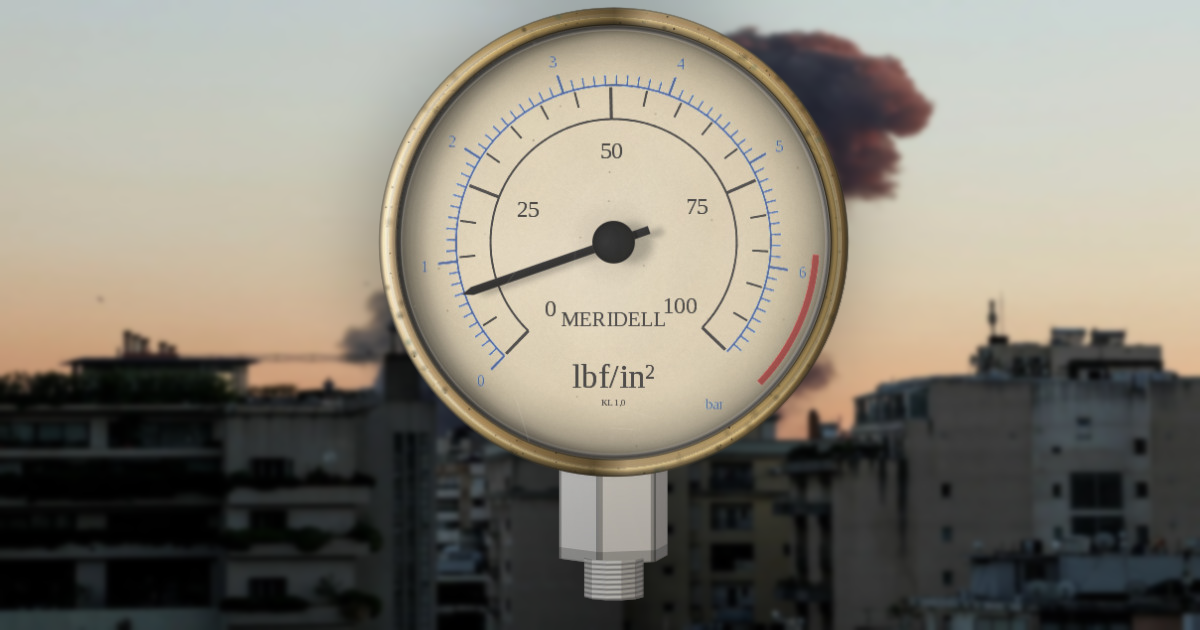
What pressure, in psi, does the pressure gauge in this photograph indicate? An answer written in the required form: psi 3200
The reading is psi 10
